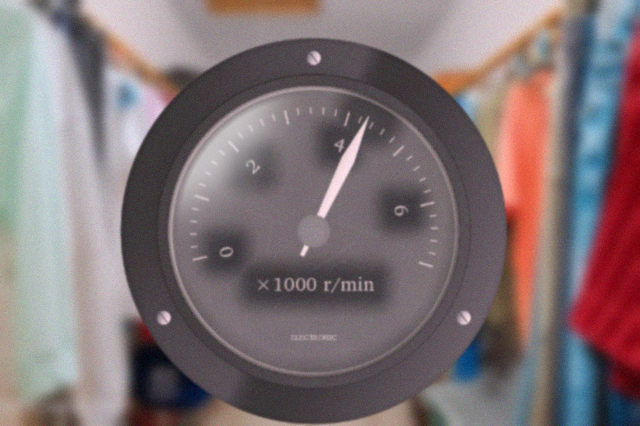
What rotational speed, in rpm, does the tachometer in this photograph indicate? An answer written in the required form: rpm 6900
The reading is rpm 4300
